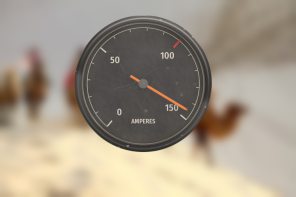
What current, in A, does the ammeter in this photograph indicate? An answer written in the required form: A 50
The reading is A 145
